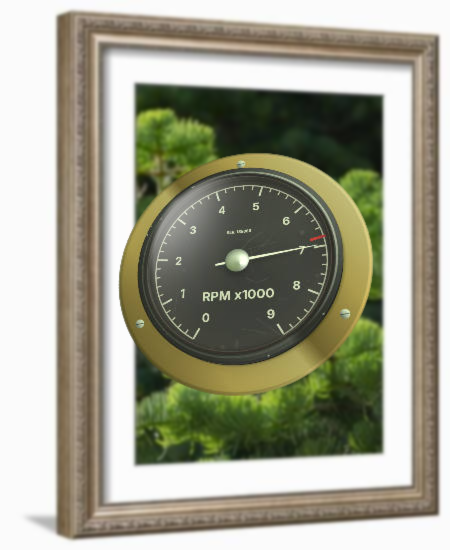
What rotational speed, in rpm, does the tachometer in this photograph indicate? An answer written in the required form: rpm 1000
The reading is rpm 7000
